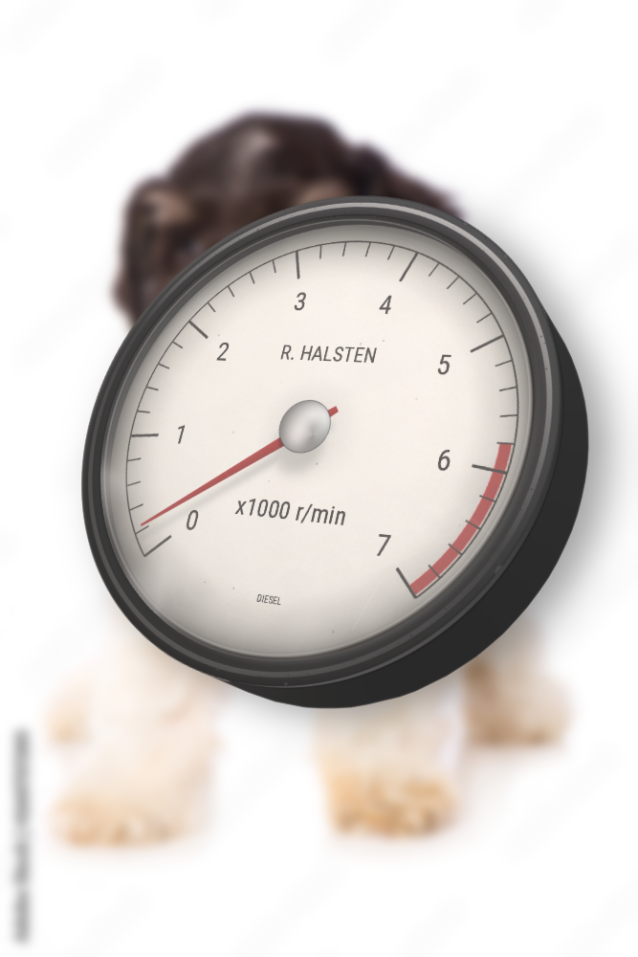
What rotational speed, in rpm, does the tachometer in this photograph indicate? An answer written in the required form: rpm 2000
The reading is rpm 200
